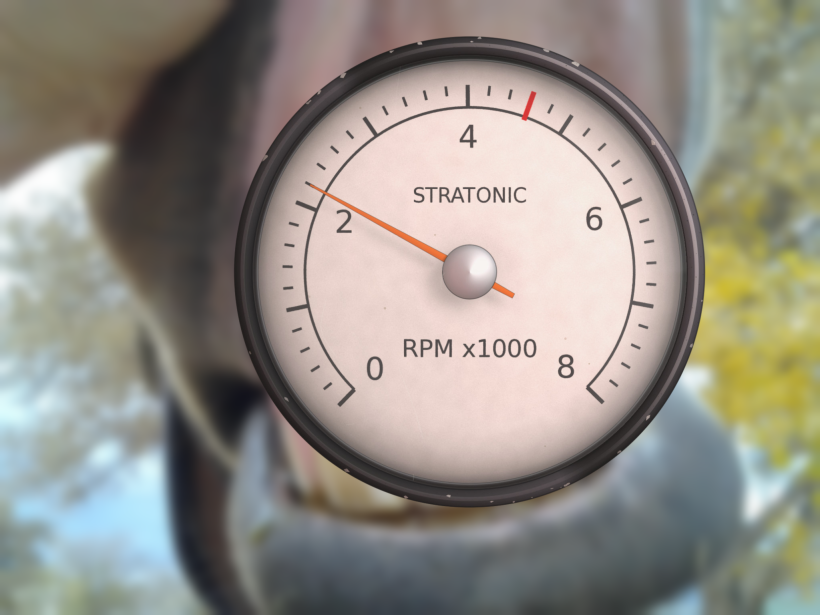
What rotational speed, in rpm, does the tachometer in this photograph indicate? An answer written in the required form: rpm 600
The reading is rpm 2200
